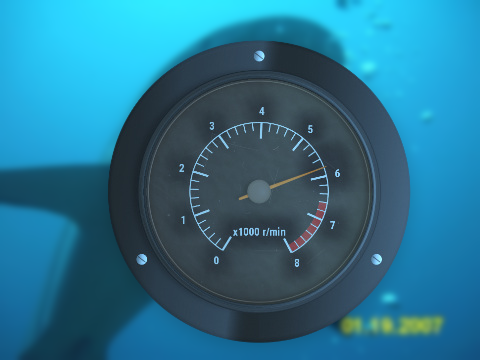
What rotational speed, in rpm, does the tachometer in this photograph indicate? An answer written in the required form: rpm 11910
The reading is rpm 5800
